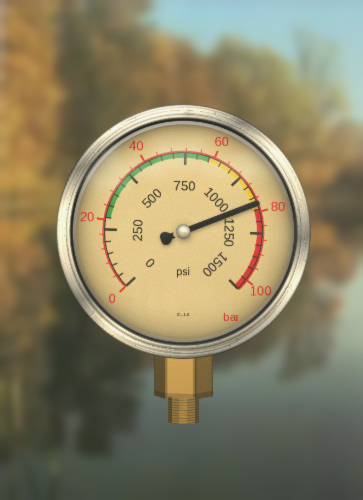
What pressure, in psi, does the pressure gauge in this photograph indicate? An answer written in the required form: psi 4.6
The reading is psi 1125
